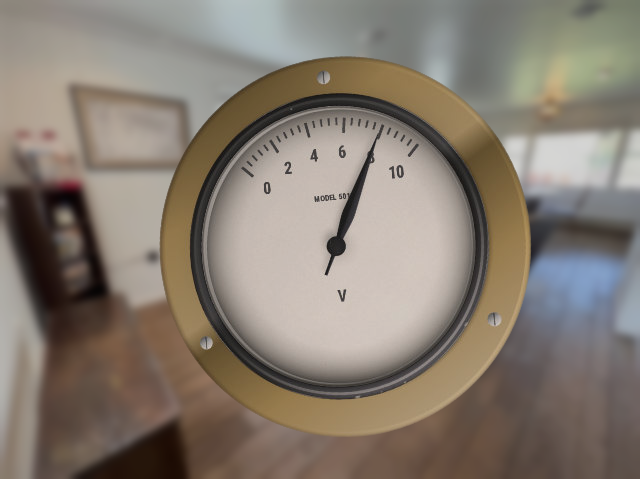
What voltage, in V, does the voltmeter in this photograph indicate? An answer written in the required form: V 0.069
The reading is V 8
